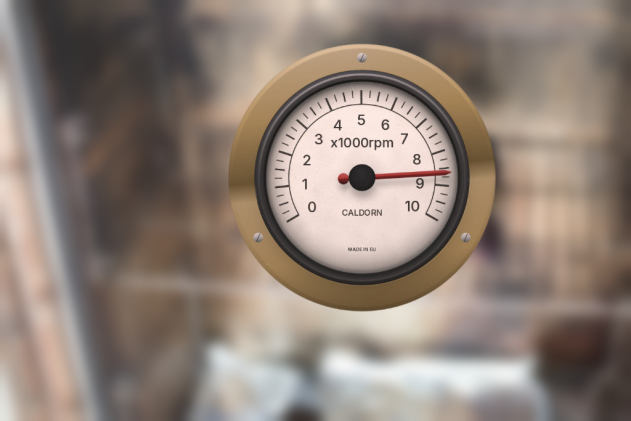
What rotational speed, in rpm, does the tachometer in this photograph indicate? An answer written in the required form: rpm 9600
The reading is rpm 8625
